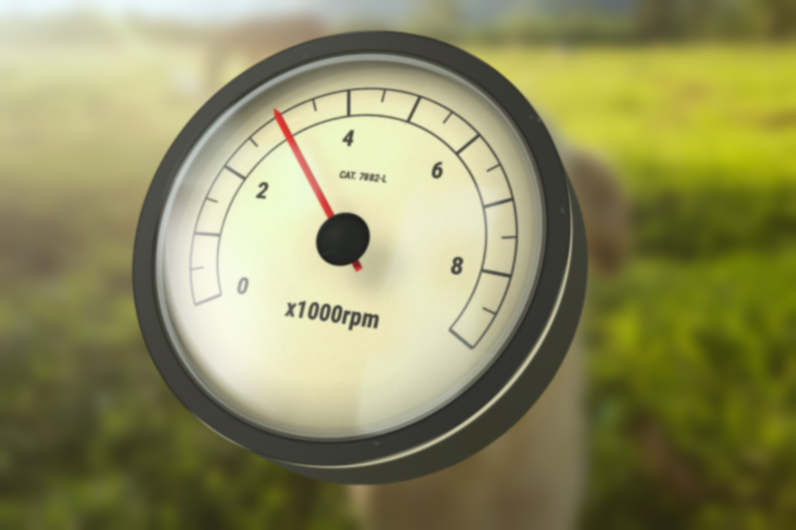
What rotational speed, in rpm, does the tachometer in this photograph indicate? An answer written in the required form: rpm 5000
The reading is rpm 3000
